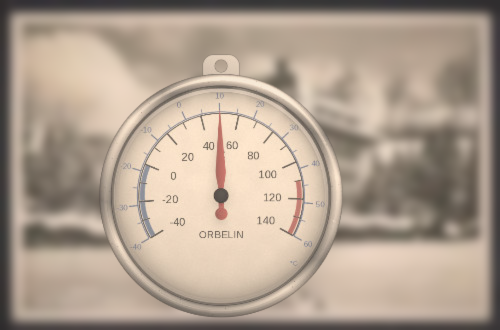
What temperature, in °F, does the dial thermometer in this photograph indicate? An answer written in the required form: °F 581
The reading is °F 50
